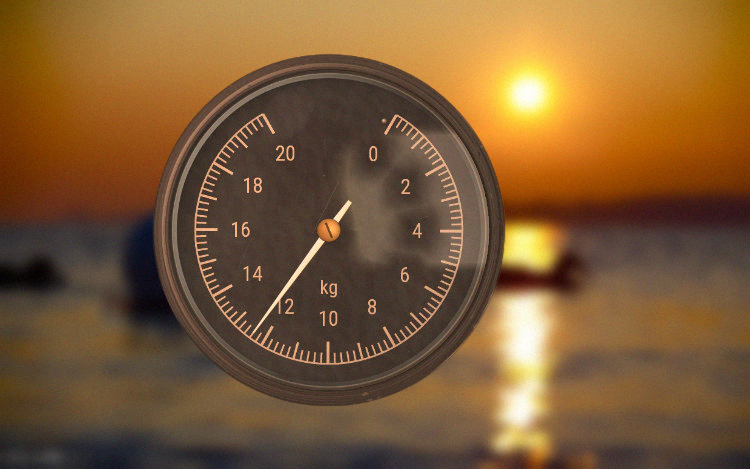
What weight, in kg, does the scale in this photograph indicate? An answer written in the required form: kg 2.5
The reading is kg 12.4
